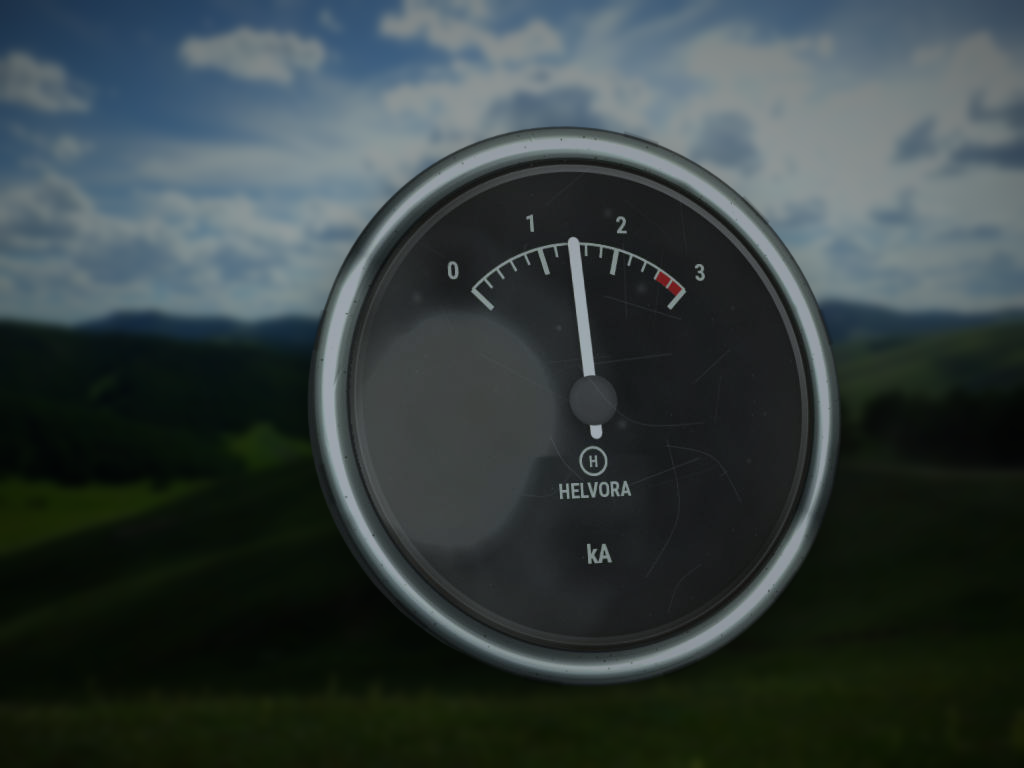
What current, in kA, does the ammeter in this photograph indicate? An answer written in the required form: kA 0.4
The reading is kA 1.4
